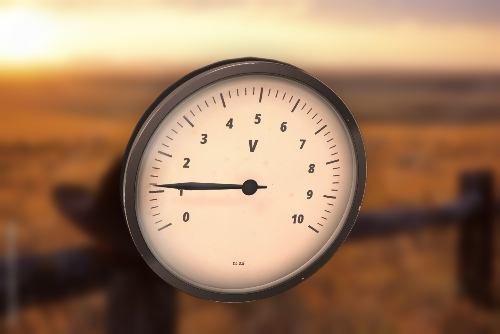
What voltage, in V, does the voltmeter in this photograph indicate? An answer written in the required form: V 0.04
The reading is V 1.2
